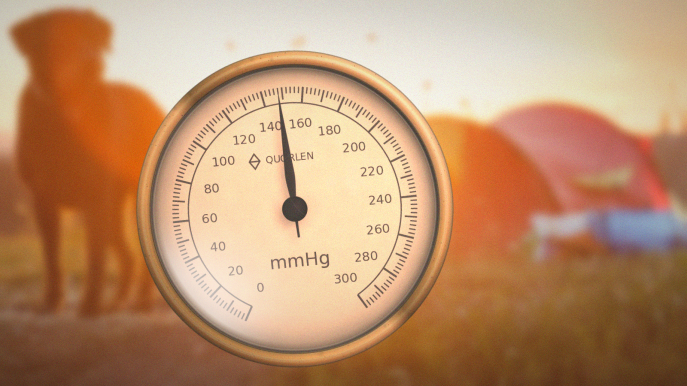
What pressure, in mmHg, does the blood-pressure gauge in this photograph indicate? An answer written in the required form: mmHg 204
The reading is mmHg 148
